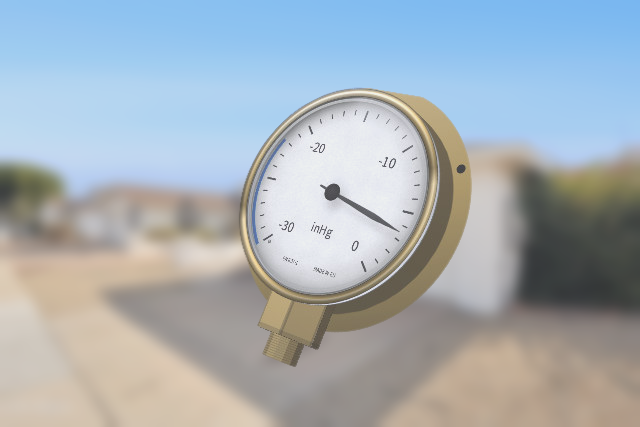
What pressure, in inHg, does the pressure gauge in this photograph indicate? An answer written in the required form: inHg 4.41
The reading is inHg -3.5
